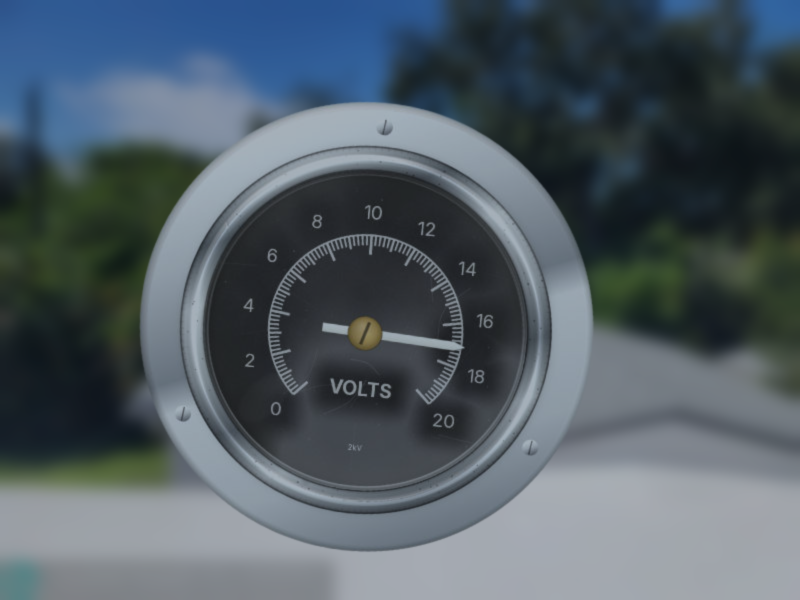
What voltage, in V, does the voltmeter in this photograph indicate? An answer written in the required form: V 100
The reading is V 17
